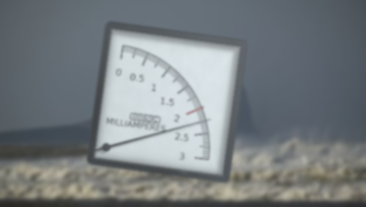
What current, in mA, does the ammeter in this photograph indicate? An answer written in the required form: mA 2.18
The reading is mA 2.25
